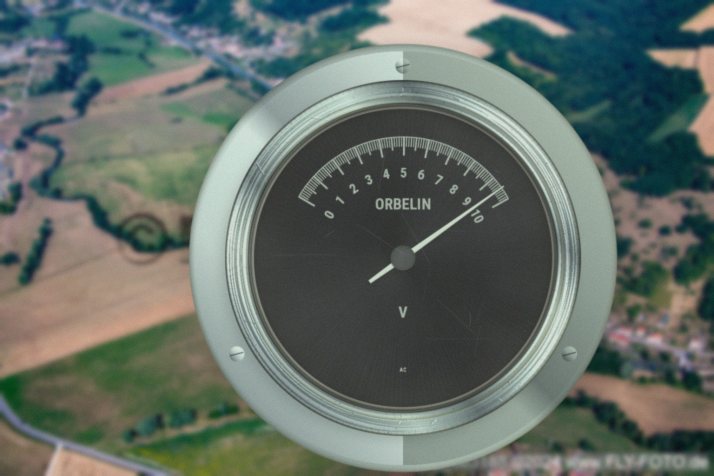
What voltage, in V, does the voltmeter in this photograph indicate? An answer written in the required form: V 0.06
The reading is V 9.5
